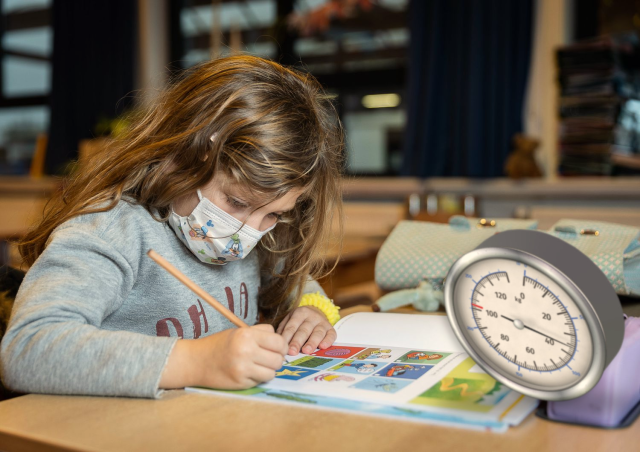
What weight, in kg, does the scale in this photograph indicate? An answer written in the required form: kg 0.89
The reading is kg 35
